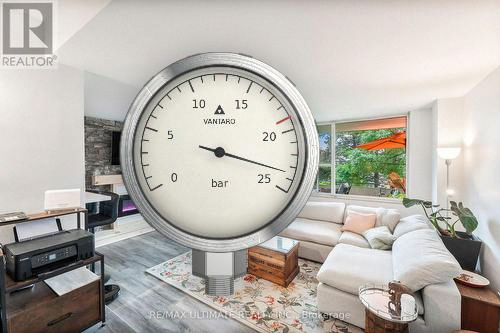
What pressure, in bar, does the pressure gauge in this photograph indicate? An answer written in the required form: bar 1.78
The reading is bar 23.5
